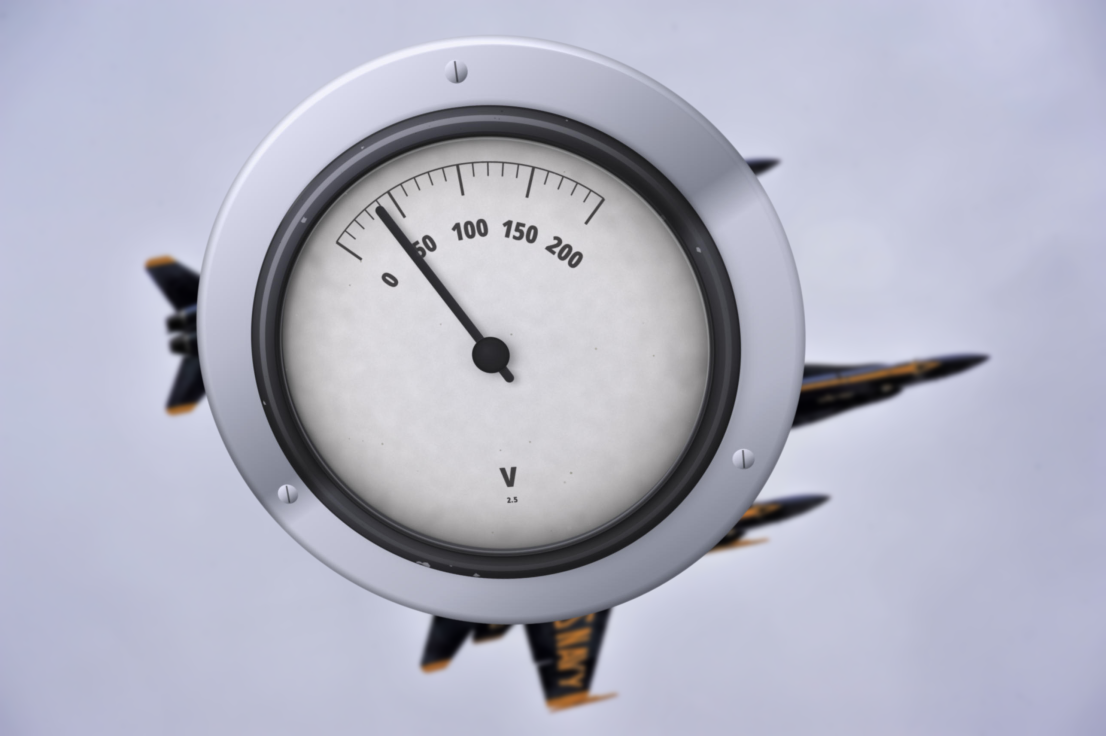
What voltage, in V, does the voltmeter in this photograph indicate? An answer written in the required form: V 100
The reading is V 40
